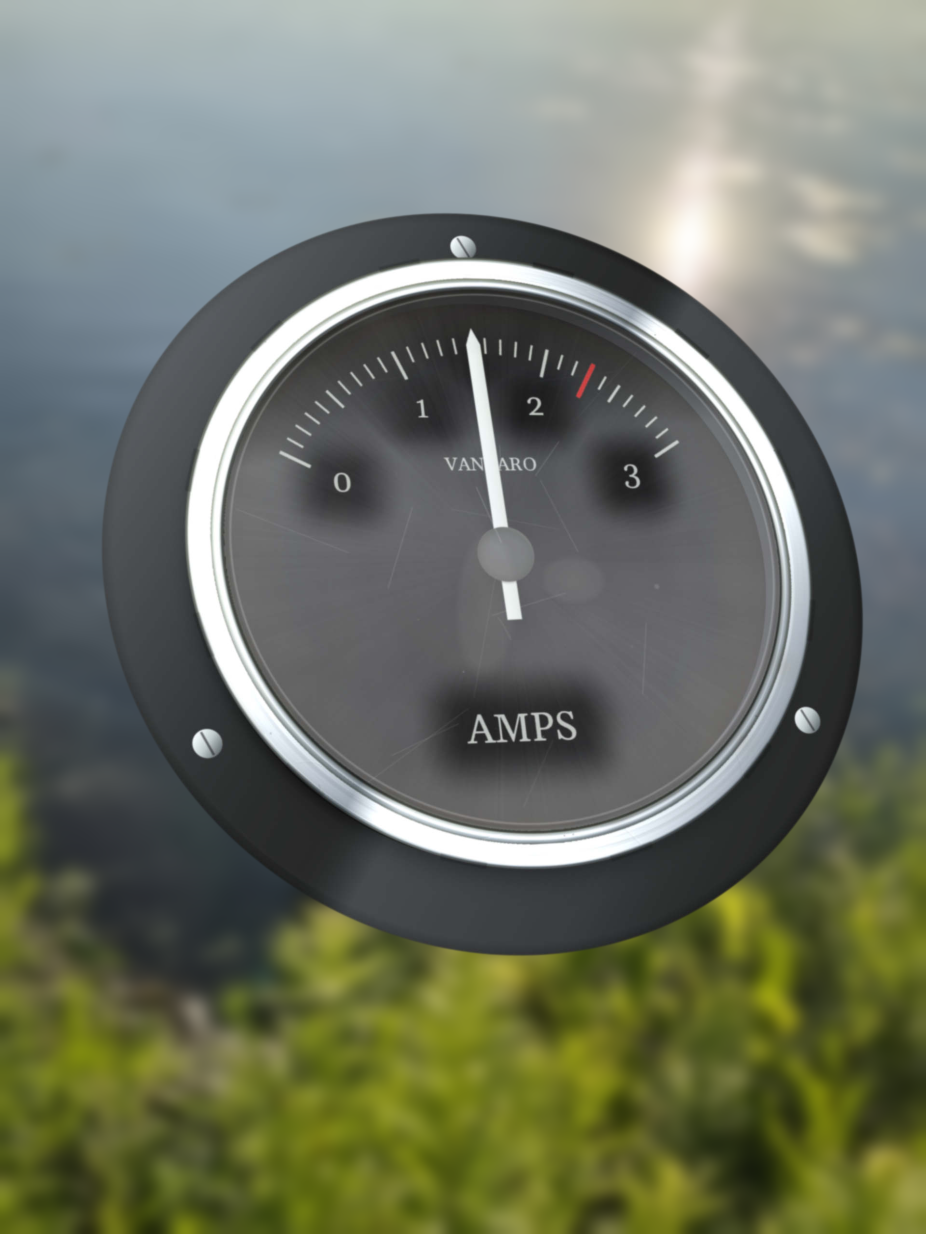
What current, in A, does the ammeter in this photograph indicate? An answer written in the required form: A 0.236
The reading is A 1.5
